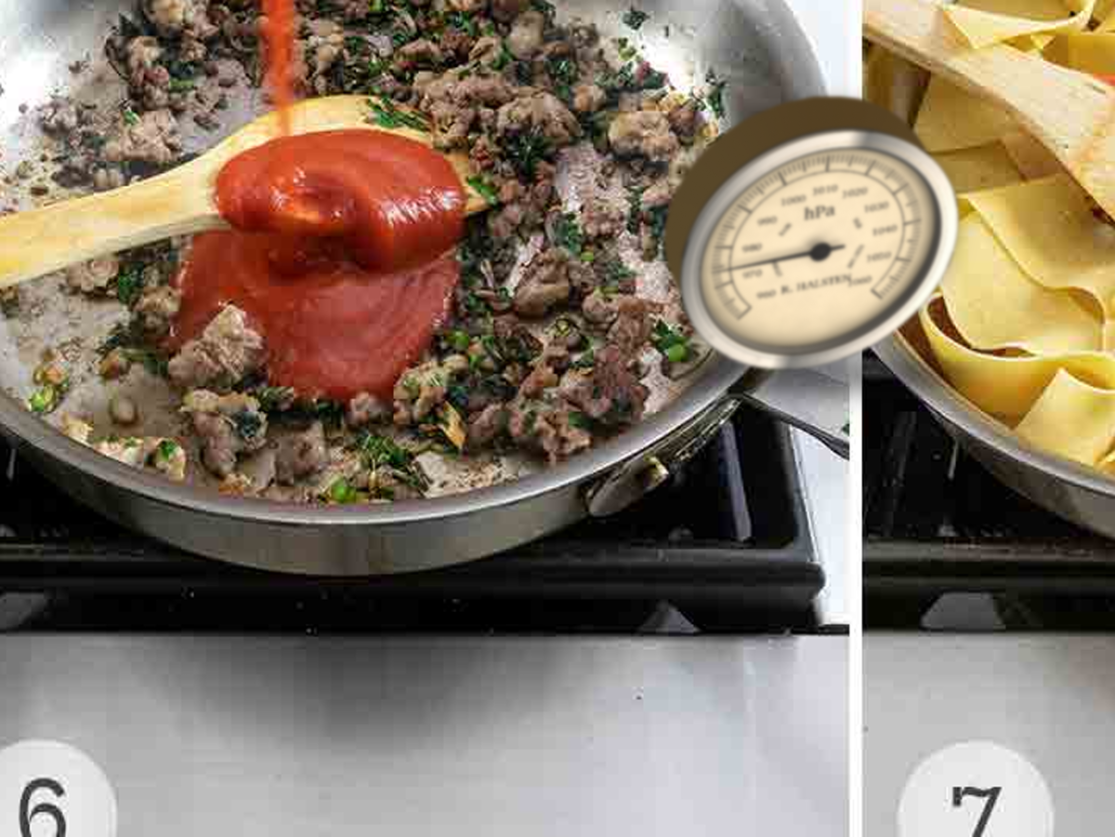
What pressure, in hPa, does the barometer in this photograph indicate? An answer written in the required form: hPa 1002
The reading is hPa 975
